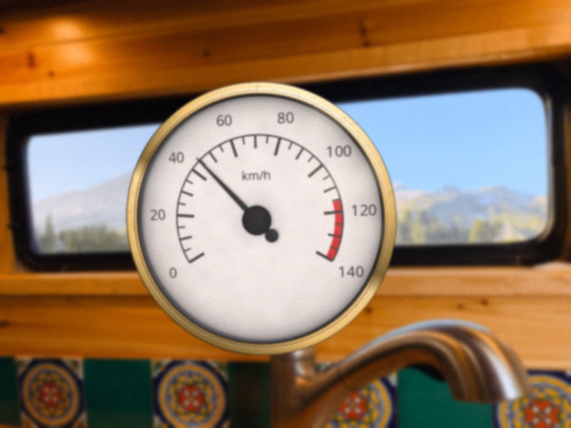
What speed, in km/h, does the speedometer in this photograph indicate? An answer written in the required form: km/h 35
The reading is km/h 45
